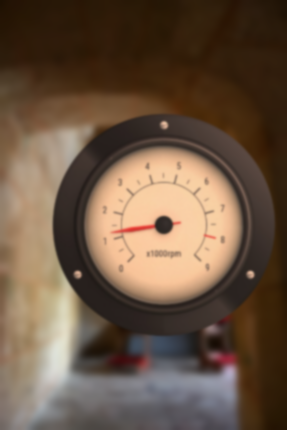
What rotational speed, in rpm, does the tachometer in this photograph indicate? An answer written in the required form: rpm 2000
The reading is rpm 1250
